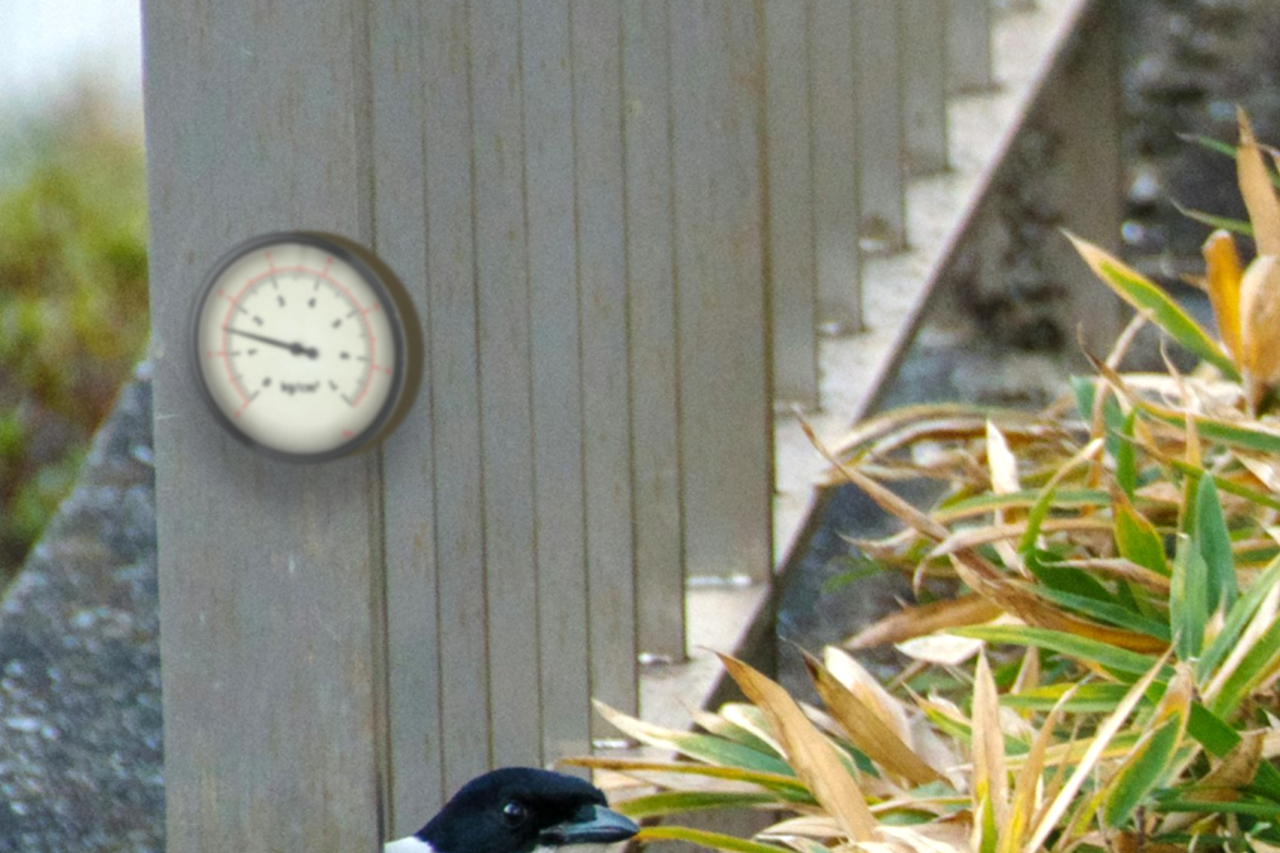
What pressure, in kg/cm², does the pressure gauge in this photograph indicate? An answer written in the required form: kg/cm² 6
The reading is kg/cm² 1.5
